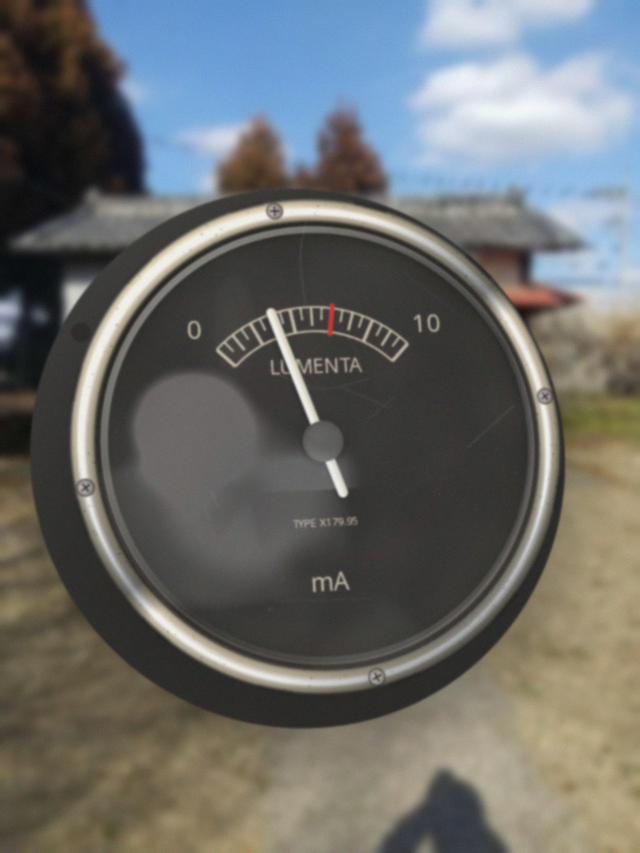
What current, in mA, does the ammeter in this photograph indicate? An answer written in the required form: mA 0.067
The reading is mA 3
